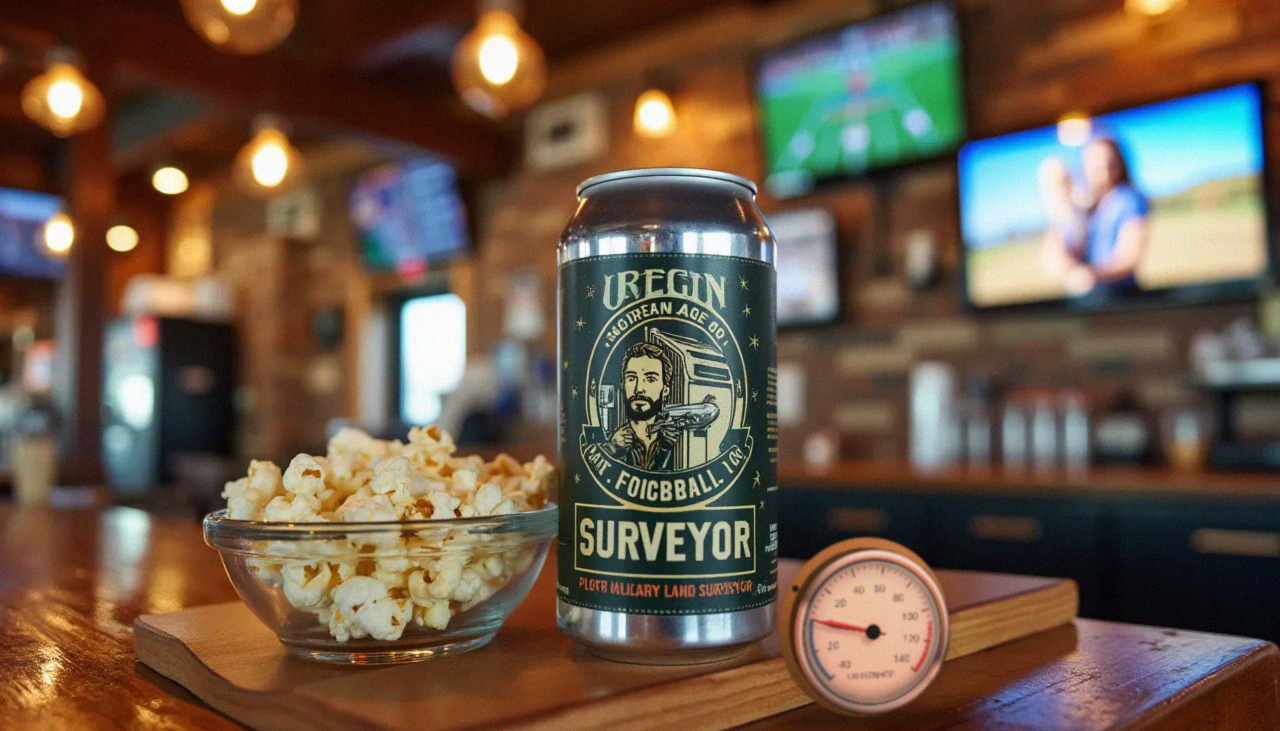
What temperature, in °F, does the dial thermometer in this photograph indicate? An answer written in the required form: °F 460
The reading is °F 0
